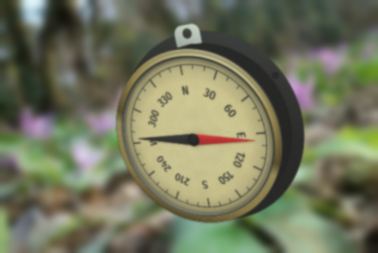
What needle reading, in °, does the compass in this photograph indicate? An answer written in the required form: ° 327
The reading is ° 95
